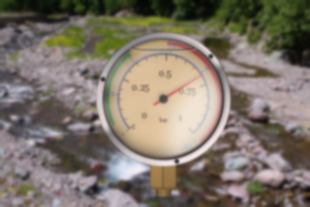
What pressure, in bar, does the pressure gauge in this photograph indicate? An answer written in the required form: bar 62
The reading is bar 0.7
